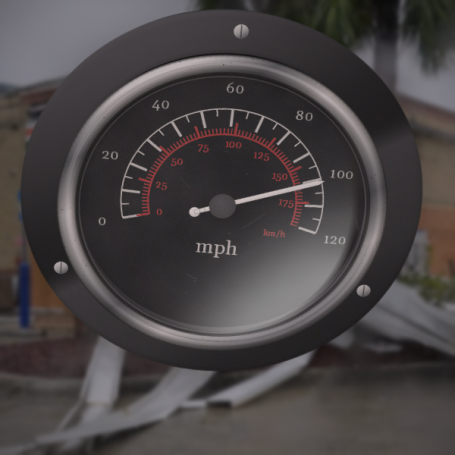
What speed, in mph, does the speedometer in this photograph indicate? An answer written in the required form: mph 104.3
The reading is mph 100
